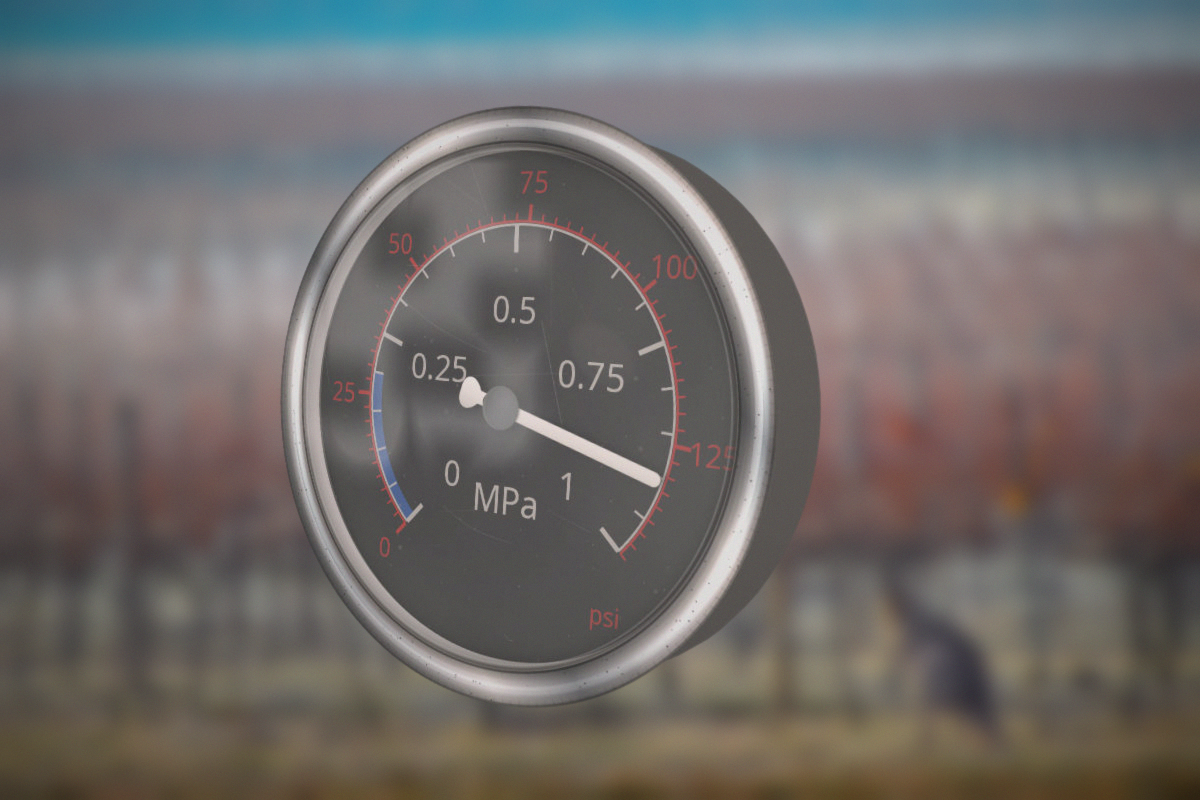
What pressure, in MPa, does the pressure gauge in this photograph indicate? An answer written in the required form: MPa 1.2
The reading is MPa 0.9
